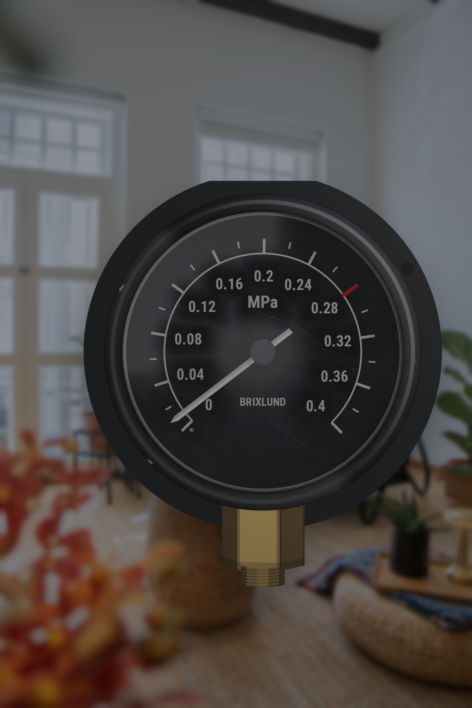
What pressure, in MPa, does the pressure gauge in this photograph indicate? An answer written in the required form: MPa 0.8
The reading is MPa 0.01
